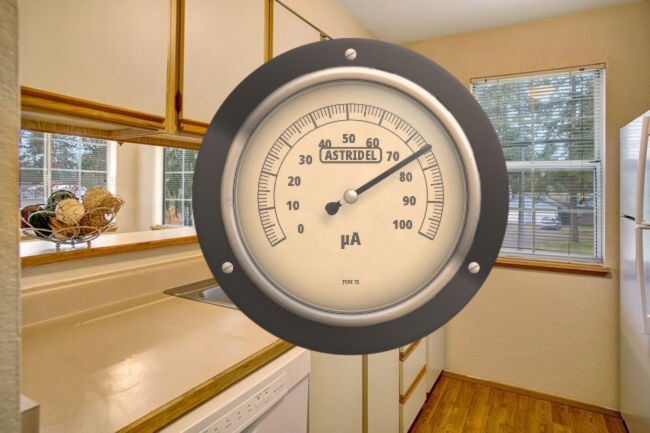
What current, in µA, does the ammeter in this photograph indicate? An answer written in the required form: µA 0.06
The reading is µA 75
